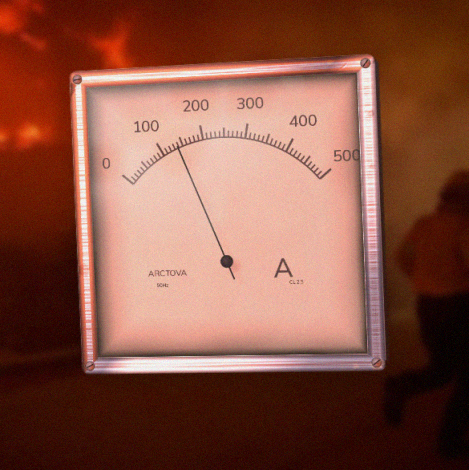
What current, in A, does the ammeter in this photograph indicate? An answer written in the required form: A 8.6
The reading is A 140
